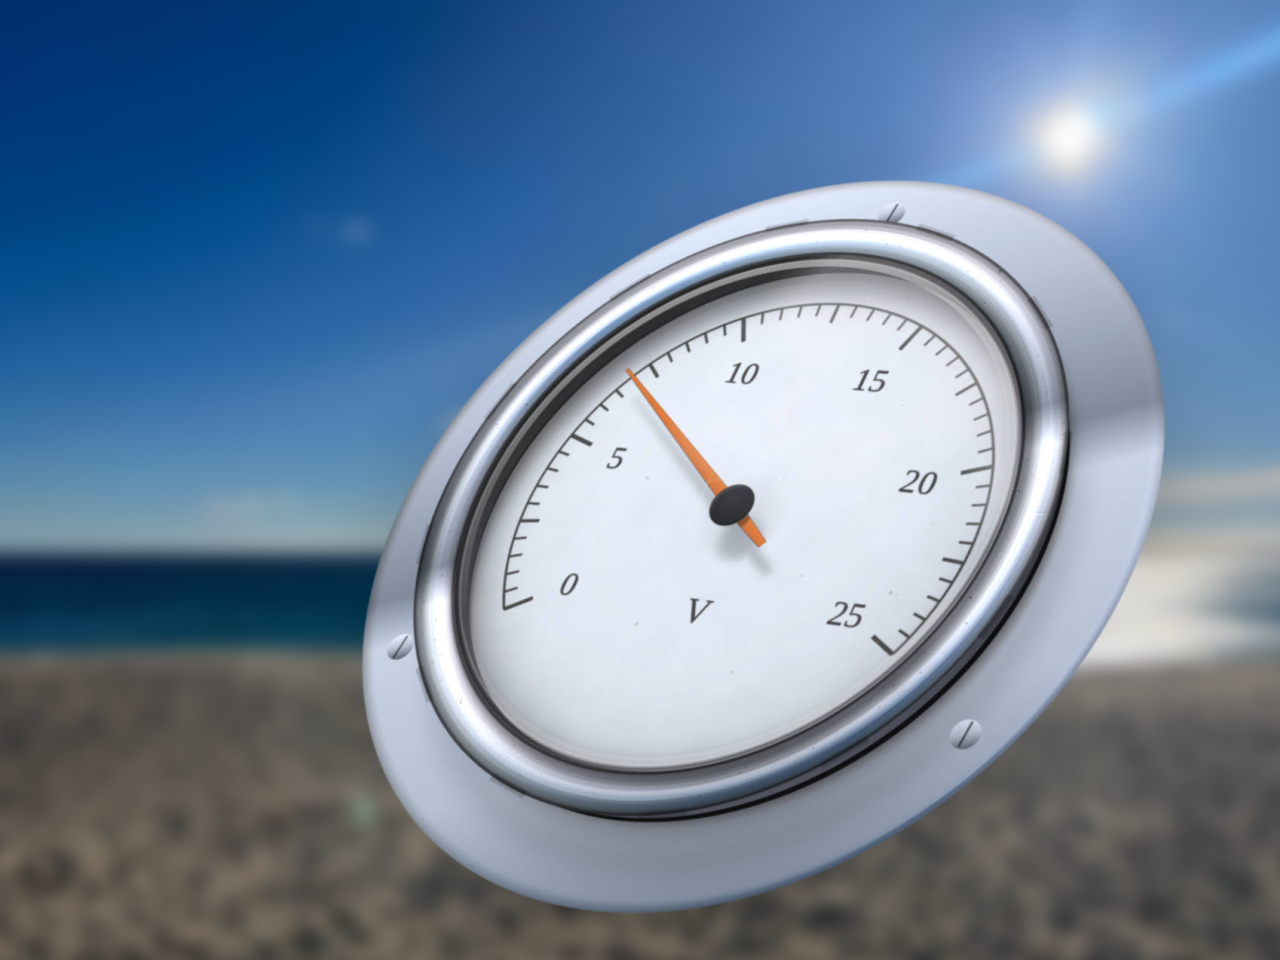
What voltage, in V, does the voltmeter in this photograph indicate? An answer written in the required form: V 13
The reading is V 7
